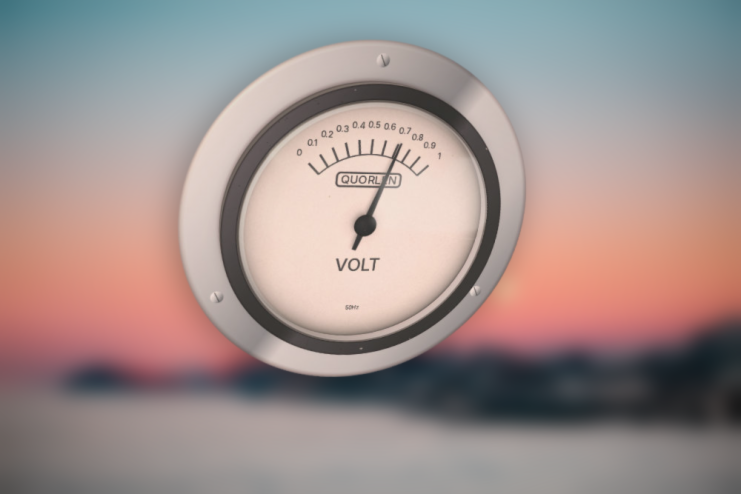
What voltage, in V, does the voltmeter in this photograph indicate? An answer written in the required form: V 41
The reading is V 0.7
